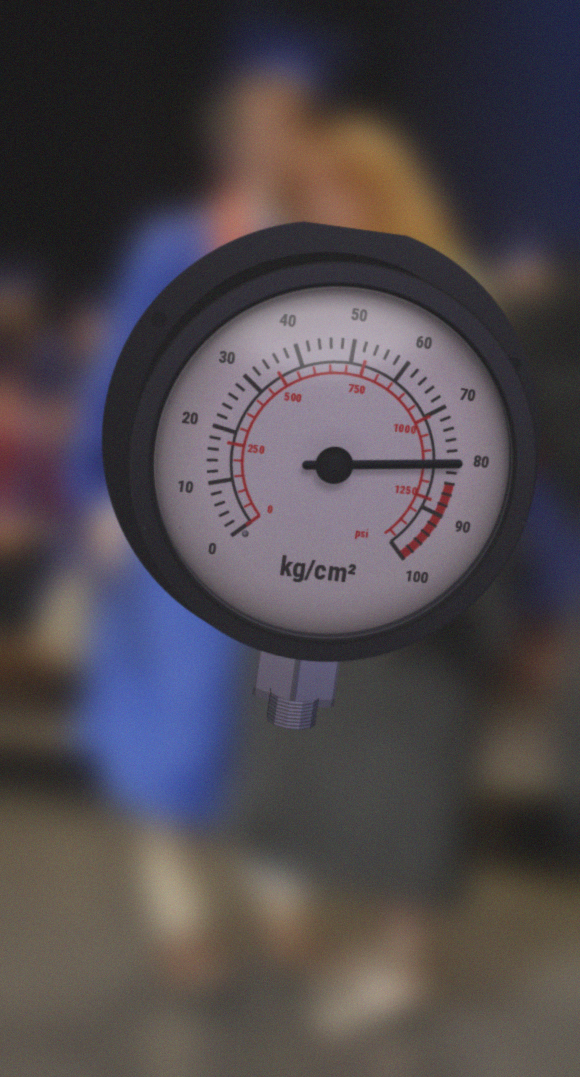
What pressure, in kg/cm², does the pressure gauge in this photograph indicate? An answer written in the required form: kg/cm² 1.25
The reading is kg/cm² 80
